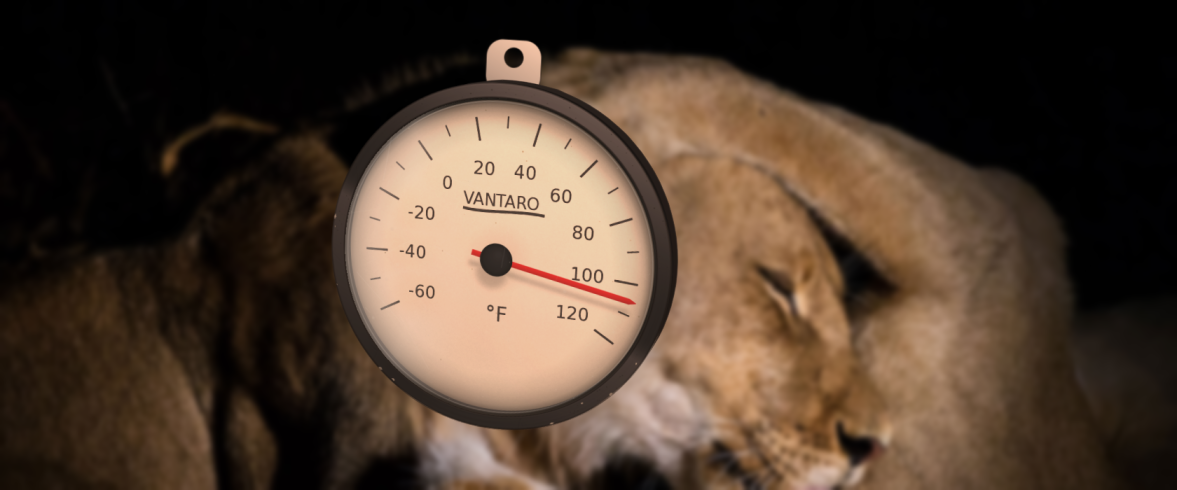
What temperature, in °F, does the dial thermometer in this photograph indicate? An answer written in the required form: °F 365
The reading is °F 105
